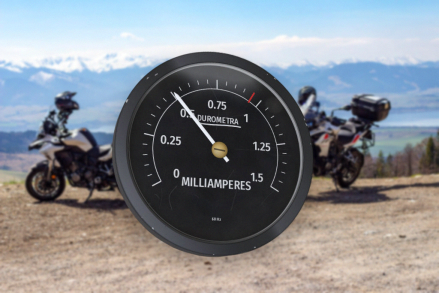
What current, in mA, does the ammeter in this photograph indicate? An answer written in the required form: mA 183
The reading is mA 0.5
